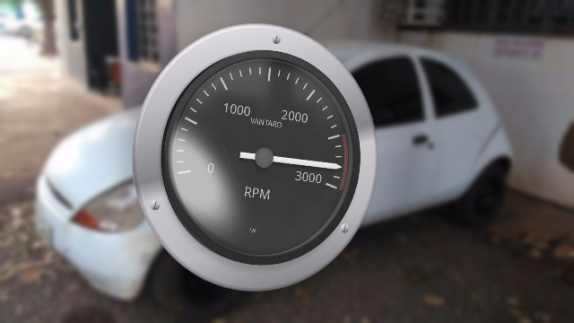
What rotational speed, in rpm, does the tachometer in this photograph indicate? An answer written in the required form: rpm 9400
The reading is rpm 2800
